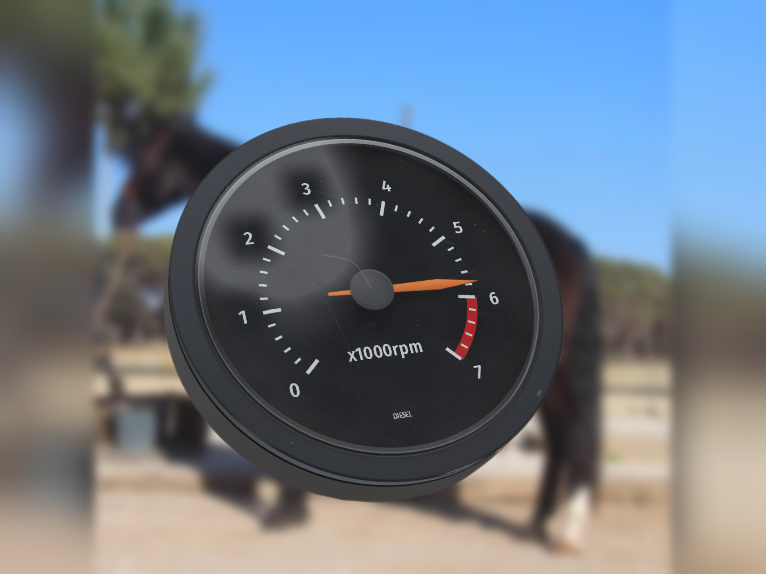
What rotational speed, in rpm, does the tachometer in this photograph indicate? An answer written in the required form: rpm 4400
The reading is rpm 5800
